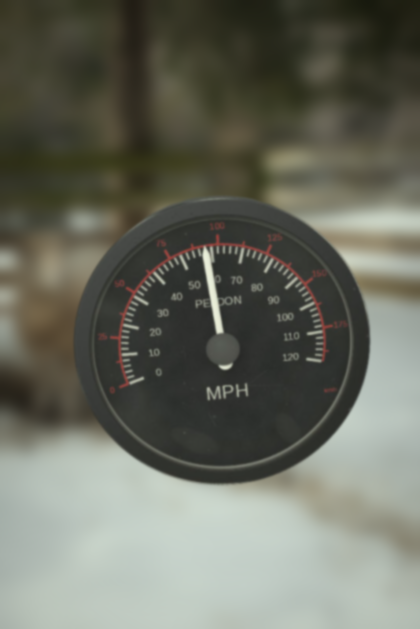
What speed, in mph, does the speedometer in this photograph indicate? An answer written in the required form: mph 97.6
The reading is mph 58
